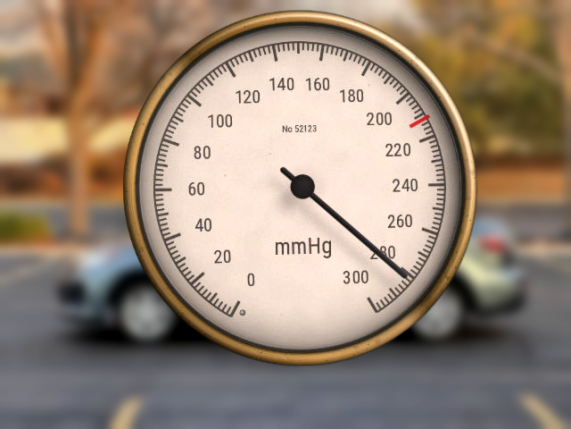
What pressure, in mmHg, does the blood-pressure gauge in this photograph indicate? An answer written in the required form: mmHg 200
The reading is mmHg 282
